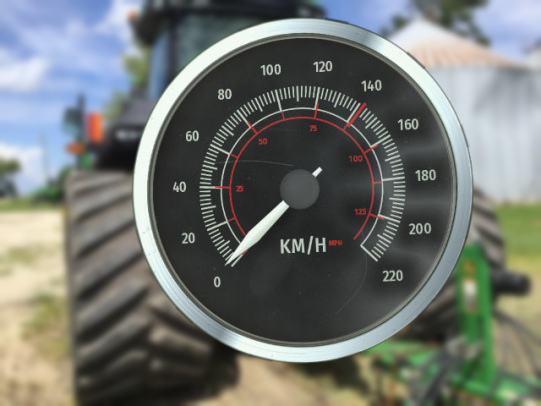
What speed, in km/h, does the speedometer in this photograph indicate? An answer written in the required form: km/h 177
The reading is km/h 2
